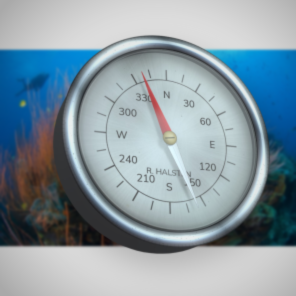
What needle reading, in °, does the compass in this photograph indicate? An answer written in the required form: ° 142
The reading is ° 337.5
